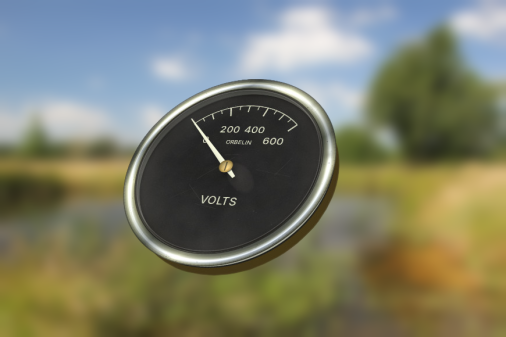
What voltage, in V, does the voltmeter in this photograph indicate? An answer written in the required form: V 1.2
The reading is V 0
